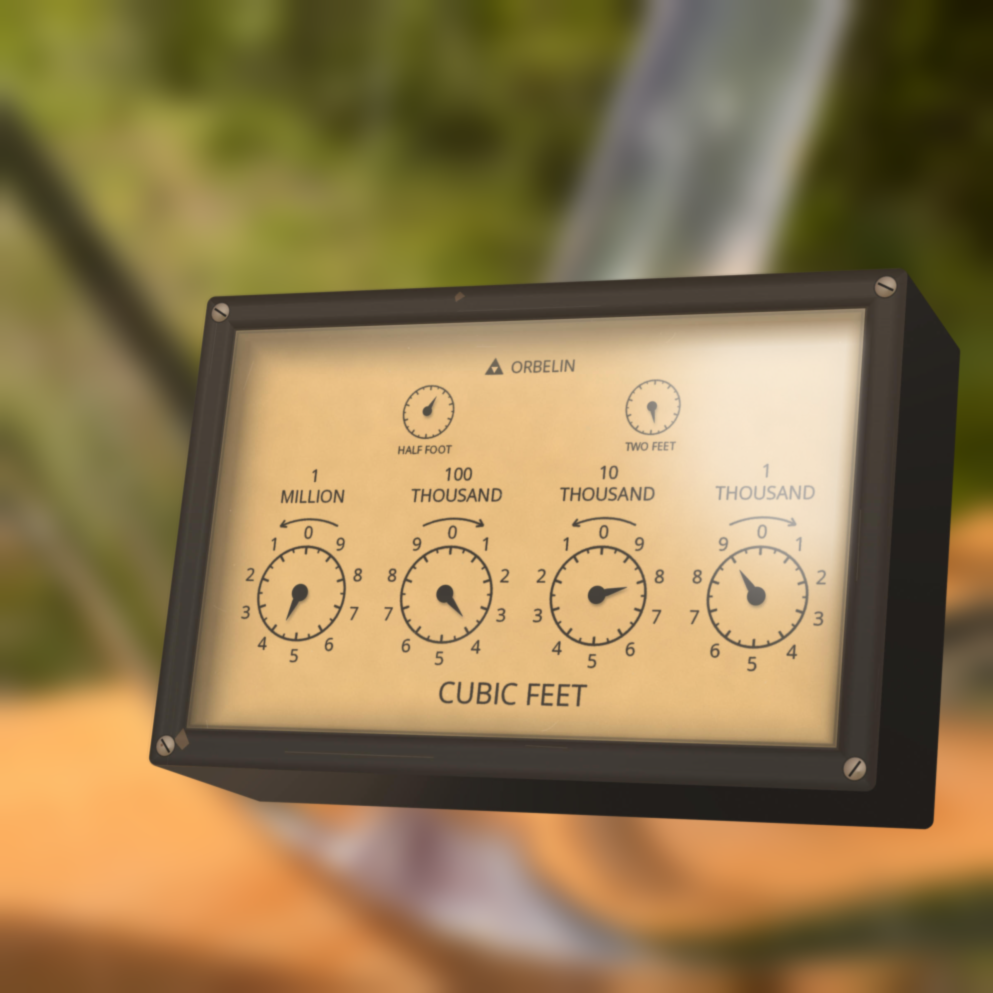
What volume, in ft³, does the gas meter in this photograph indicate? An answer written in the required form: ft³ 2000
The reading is ft³ 437900
